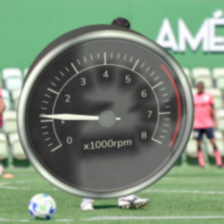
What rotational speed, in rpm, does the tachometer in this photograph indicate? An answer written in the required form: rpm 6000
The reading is rpm 1200
